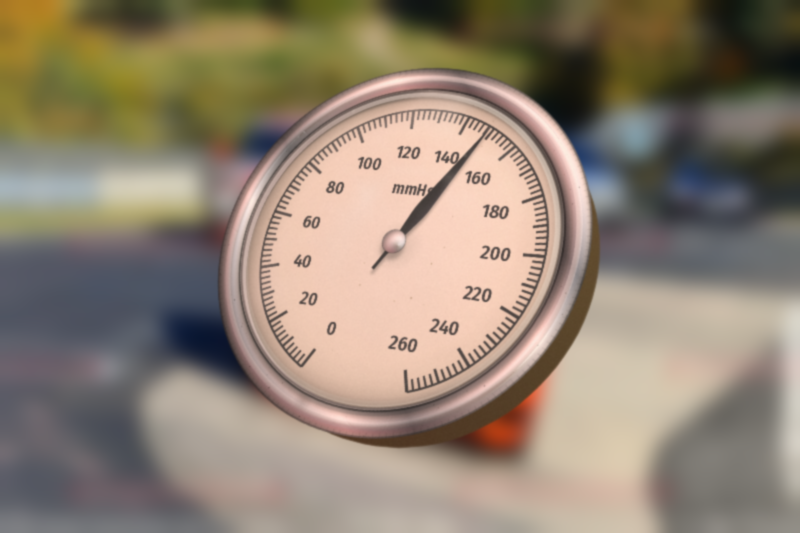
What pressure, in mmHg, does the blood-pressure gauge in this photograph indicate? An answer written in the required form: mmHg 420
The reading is mmHg 150
